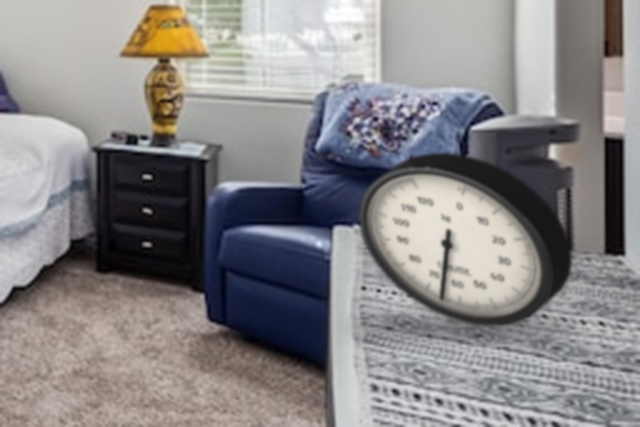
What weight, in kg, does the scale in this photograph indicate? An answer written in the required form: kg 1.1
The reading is kg 65
